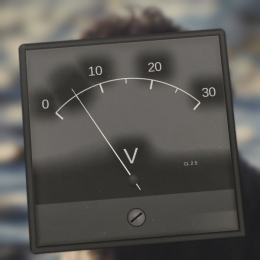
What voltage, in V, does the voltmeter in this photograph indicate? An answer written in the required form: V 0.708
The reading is V 5
